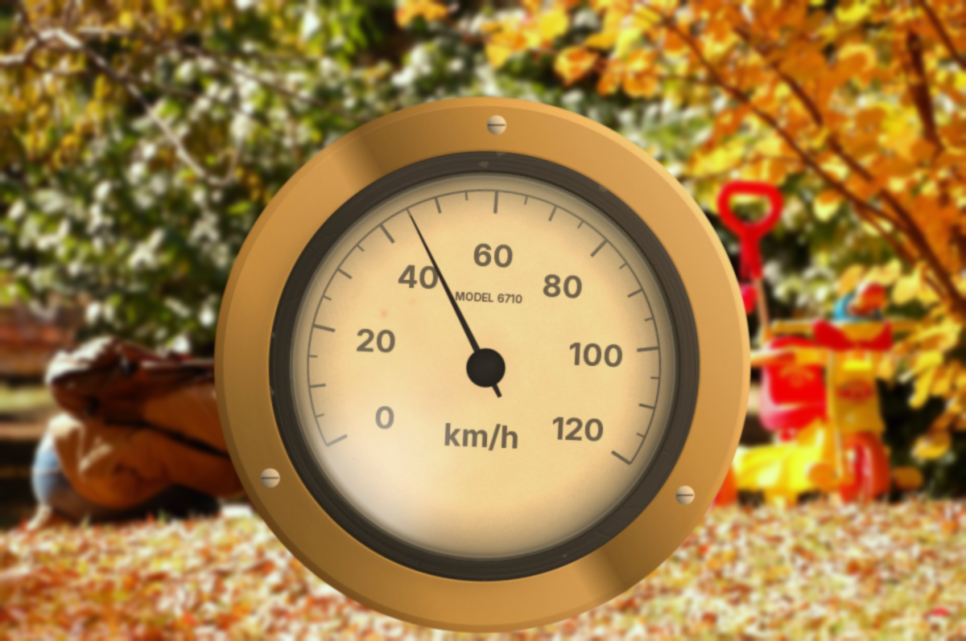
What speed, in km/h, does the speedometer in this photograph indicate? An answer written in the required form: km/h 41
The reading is km/h 45
